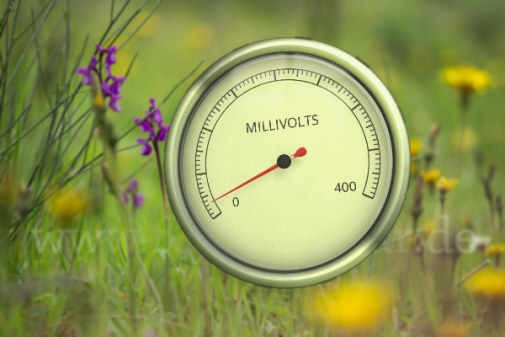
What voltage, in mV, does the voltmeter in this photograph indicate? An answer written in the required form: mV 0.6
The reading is mV 15
